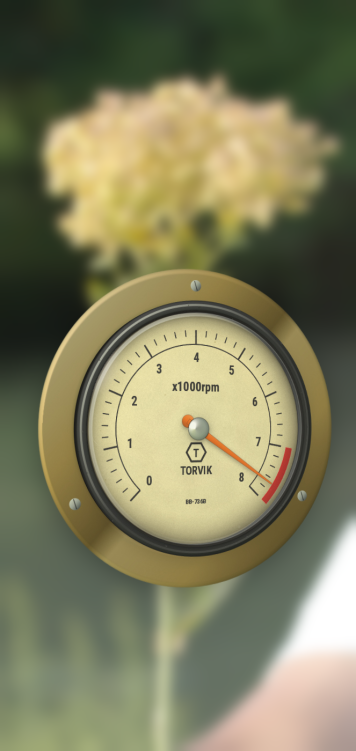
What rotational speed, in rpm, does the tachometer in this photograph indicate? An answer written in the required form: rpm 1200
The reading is rpm 7700
